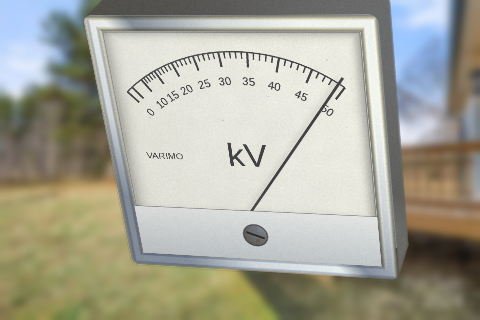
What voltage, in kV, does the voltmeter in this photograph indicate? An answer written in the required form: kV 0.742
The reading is kV 49
